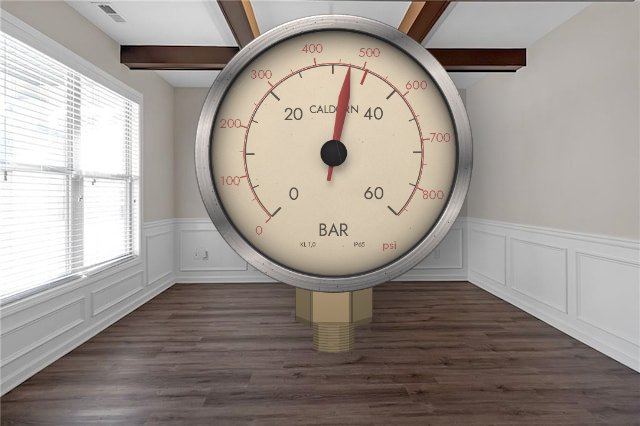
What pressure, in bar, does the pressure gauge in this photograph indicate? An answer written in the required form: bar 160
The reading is bar 32.5
